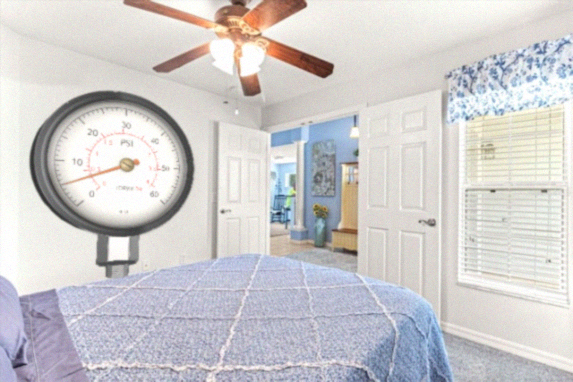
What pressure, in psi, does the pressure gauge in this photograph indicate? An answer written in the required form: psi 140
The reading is psi 5
